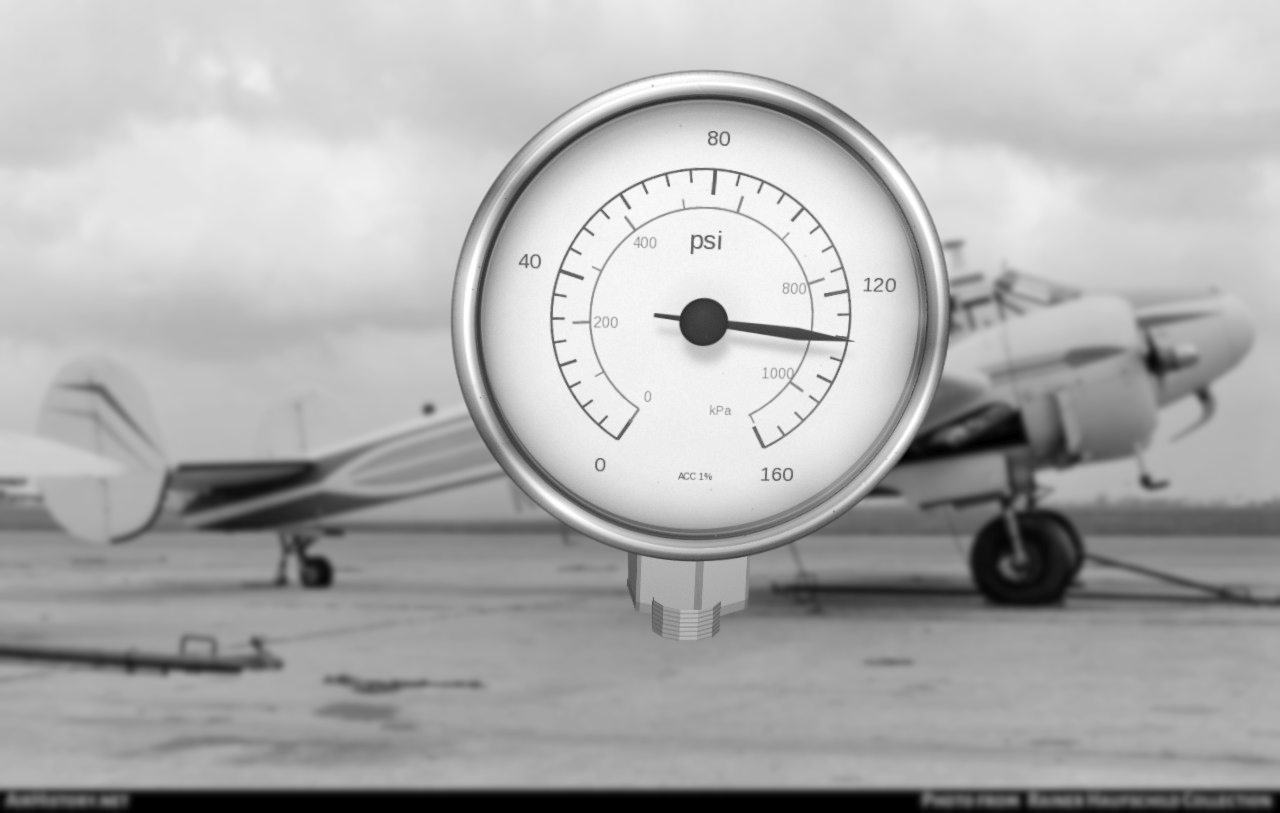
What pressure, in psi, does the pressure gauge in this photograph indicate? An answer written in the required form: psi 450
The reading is psi 130
